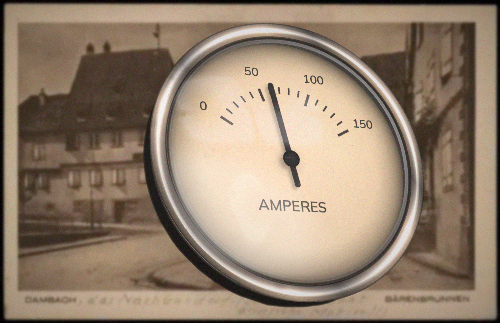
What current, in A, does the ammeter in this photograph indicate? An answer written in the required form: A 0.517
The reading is A 60
